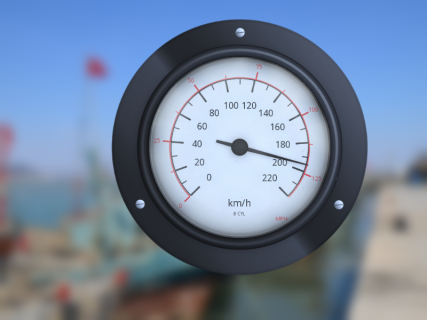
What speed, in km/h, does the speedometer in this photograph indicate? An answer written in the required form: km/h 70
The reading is km/h 195
